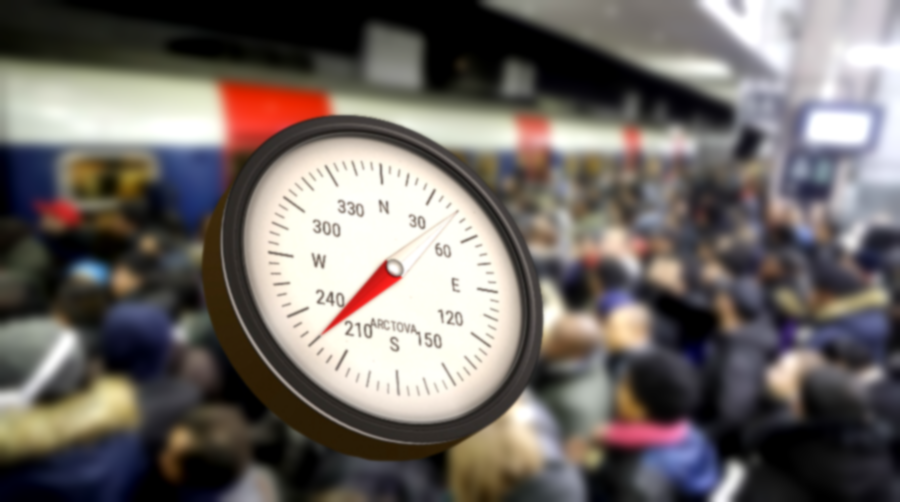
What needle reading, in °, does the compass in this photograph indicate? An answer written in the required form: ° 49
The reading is ° 225
